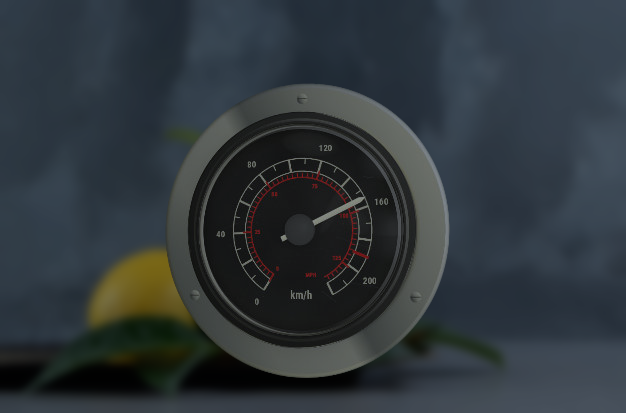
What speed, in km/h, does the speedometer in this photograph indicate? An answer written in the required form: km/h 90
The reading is km/h 155
